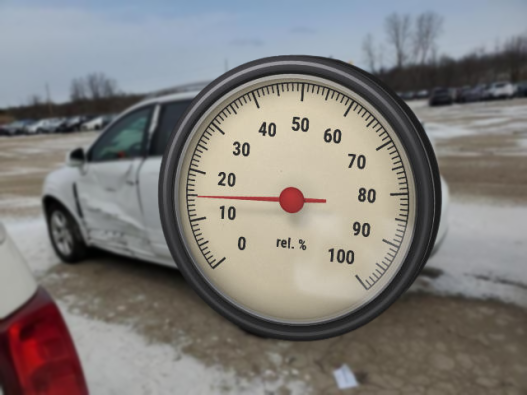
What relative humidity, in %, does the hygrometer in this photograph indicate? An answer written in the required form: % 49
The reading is % 15
